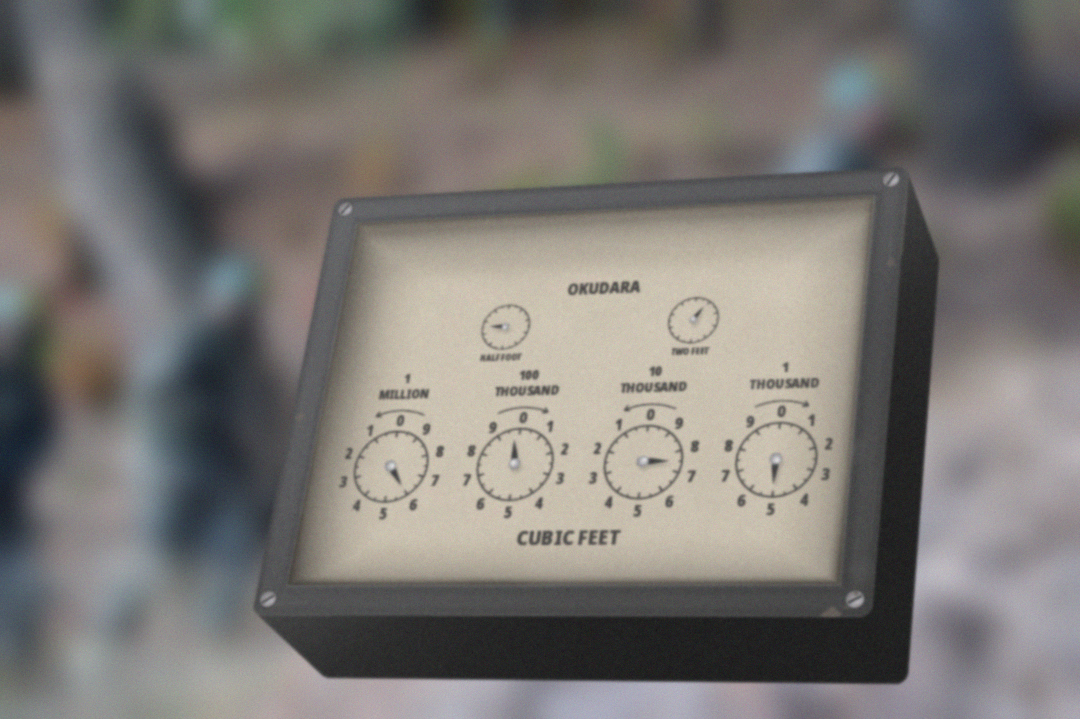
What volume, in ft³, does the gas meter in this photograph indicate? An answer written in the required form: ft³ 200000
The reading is ft³ 597500
